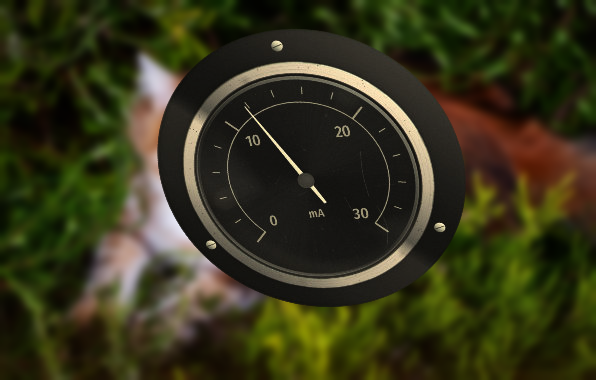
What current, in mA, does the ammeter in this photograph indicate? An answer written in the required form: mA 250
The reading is mA 12
